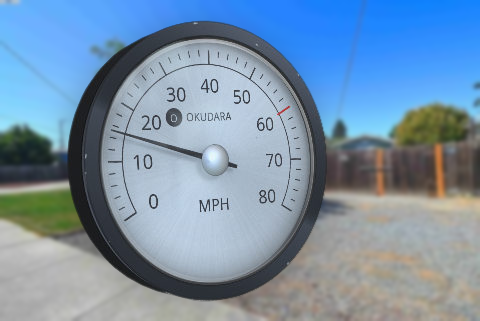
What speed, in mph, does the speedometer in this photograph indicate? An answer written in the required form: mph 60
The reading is mph 15
